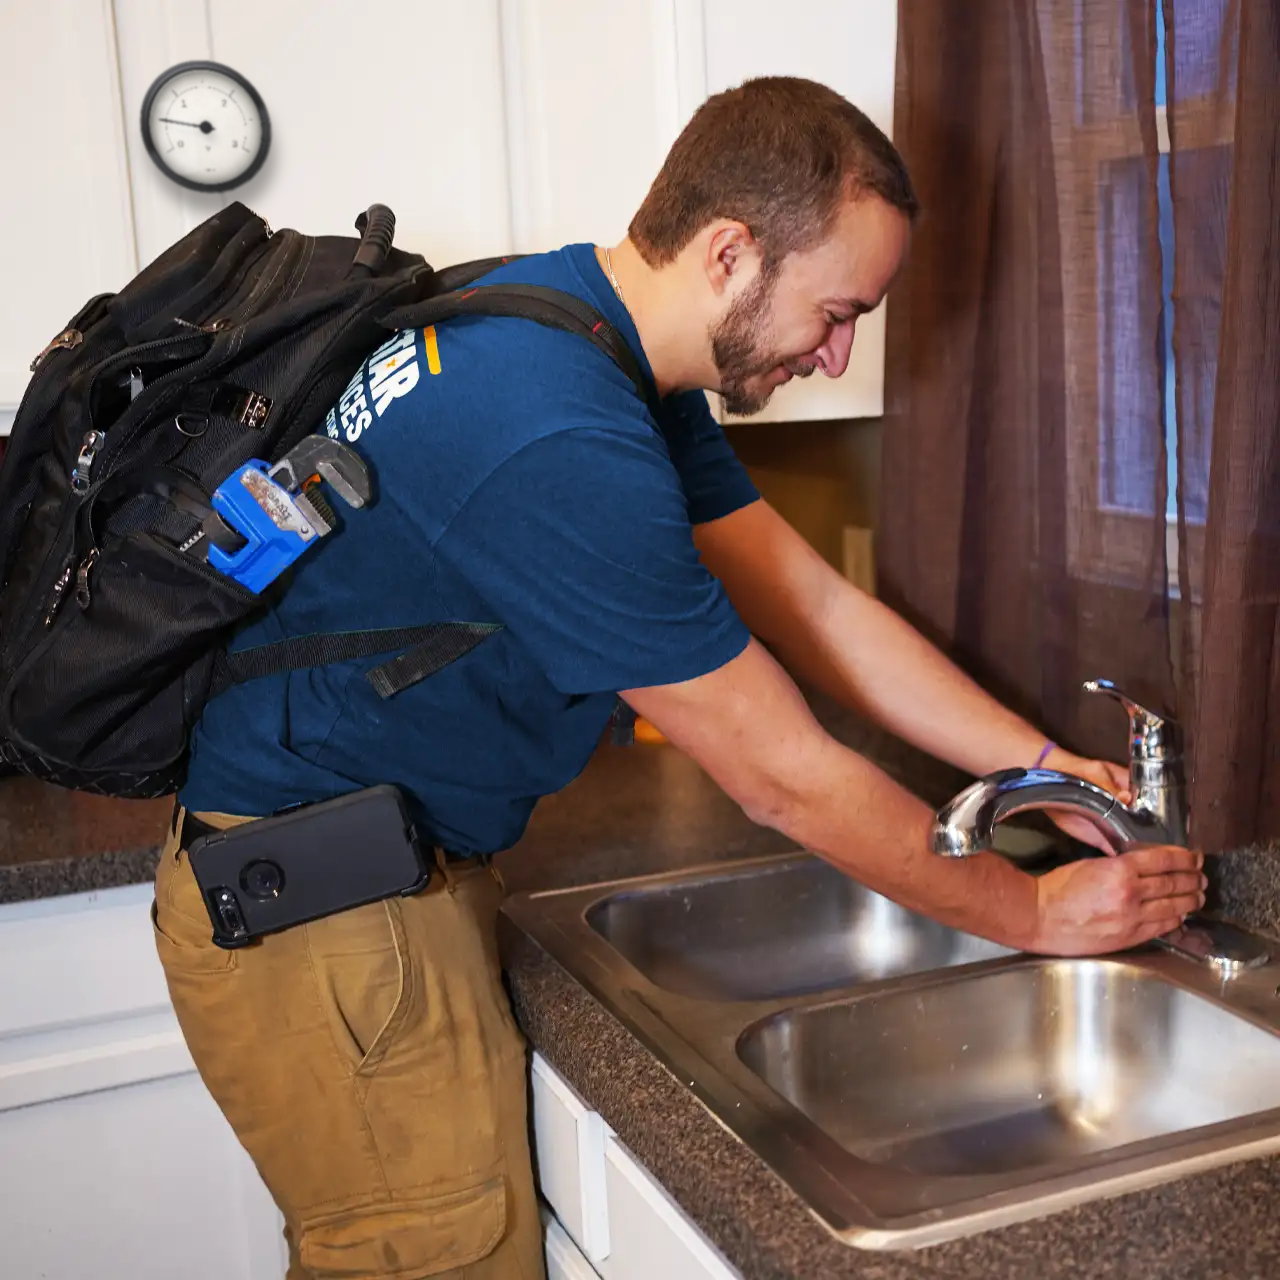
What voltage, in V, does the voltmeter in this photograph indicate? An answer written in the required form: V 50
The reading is V 0.5
